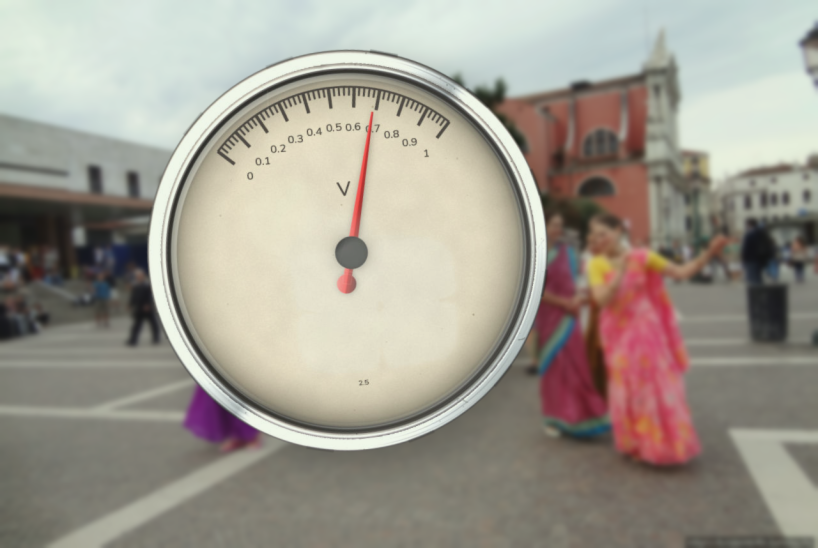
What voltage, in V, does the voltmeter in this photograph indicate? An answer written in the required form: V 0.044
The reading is V 0.68
